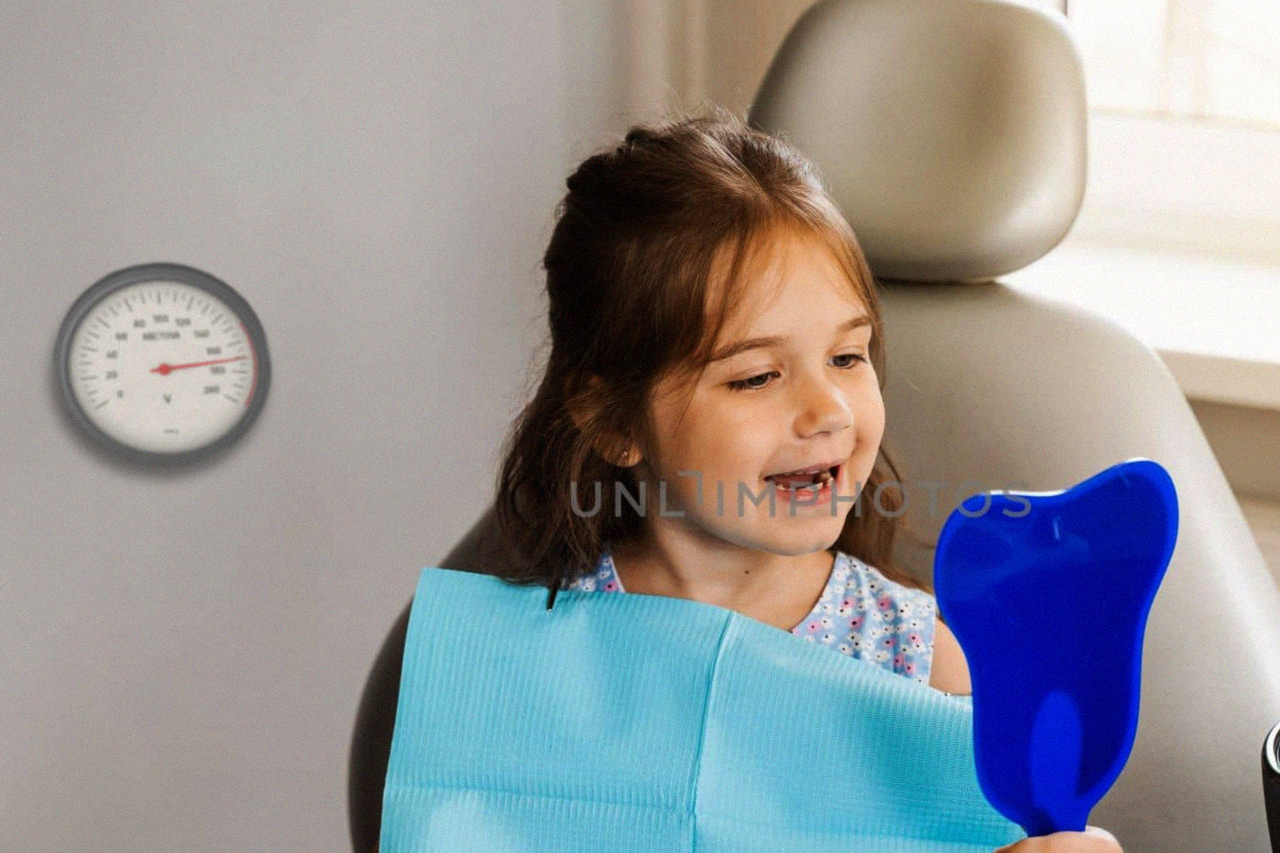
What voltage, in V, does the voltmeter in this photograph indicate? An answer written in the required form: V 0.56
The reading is V 170
